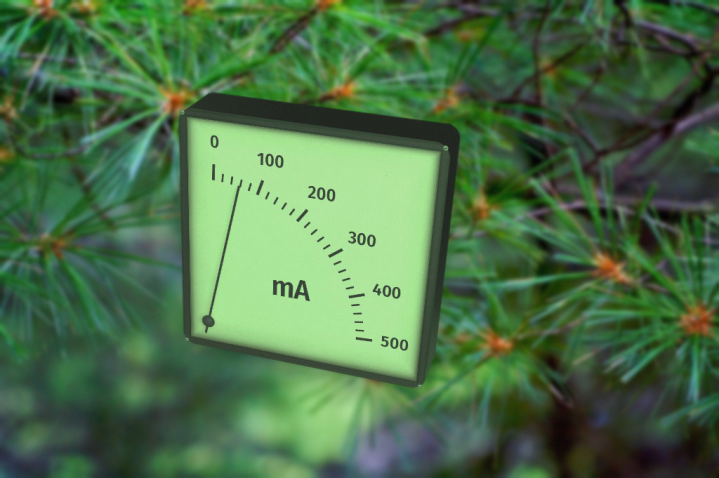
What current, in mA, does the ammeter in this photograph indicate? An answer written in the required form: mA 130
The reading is mA 60
